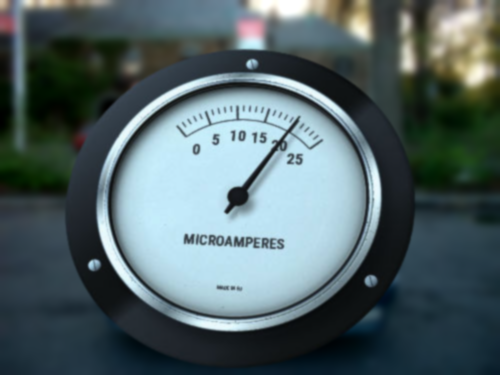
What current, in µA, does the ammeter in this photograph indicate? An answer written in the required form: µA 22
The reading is µA 20
